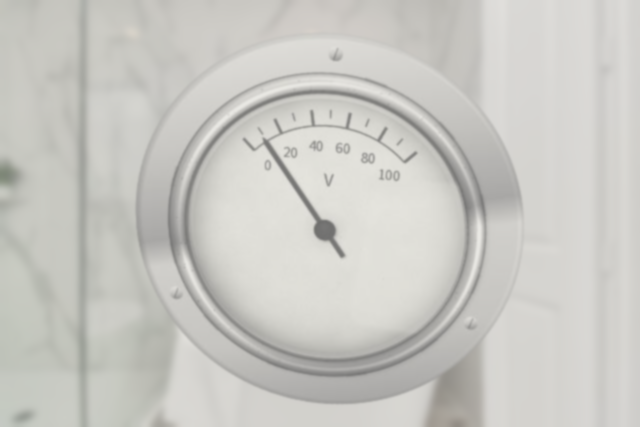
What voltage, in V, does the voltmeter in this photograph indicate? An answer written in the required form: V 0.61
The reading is V 10
